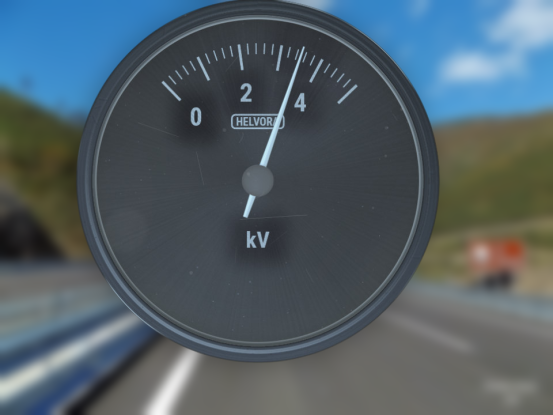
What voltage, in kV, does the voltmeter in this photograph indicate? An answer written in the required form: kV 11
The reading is kV 3.5
